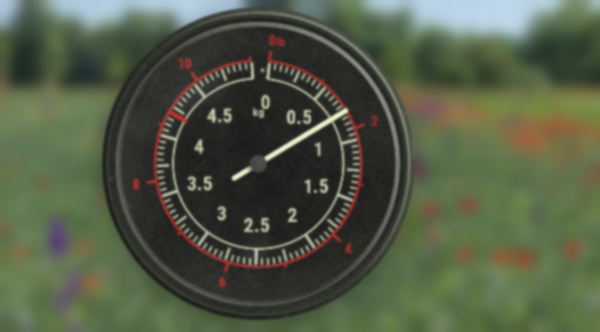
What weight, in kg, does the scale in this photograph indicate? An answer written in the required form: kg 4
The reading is kg 0.75
